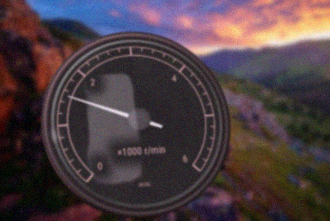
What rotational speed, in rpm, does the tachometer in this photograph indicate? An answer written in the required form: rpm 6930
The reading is rpm 1500
